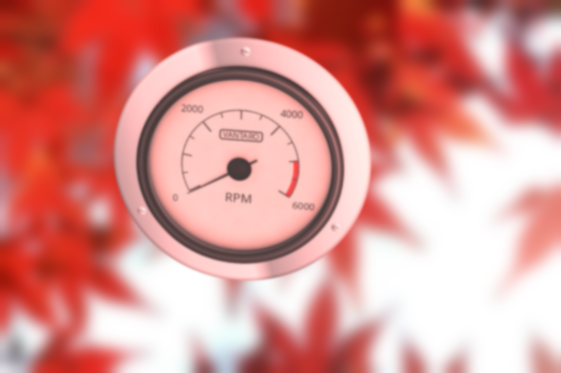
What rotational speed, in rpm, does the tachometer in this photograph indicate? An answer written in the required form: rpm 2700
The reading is rpm 0
